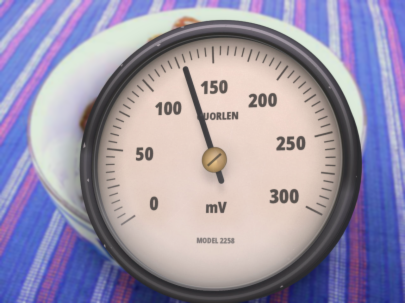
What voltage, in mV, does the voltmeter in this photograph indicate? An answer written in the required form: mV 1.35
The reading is mV 130
